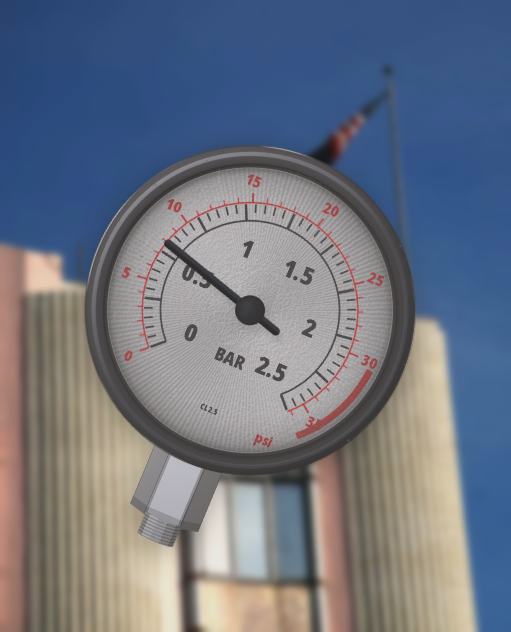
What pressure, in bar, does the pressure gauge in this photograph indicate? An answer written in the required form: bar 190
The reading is bar 0.55
